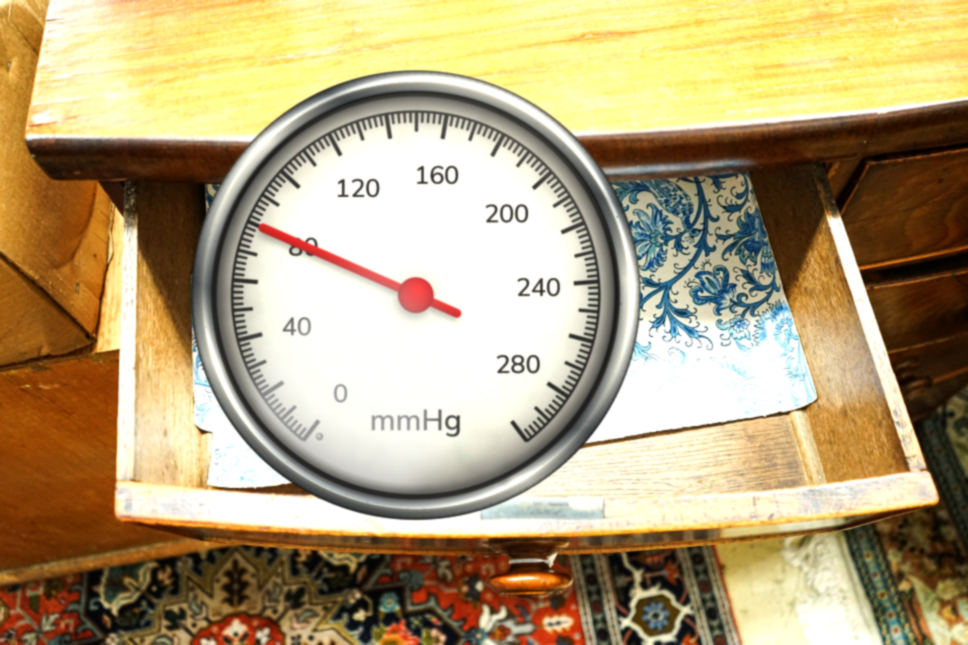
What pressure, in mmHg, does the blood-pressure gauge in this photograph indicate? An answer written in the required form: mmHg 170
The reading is mmHg 80
